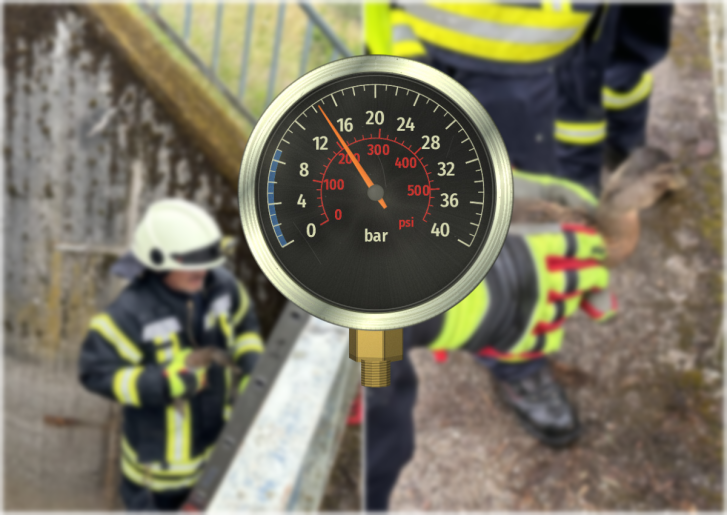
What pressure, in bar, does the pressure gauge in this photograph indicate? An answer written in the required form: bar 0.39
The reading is bar 14.5
